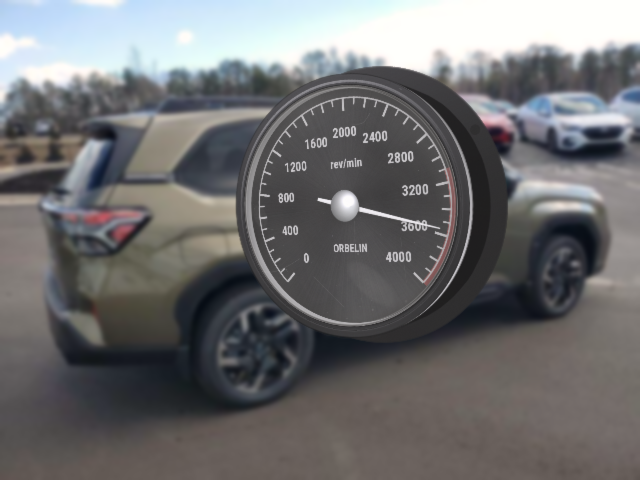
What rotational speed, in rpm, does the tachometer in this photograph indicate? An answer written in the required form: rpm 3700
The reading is rpm 3550
